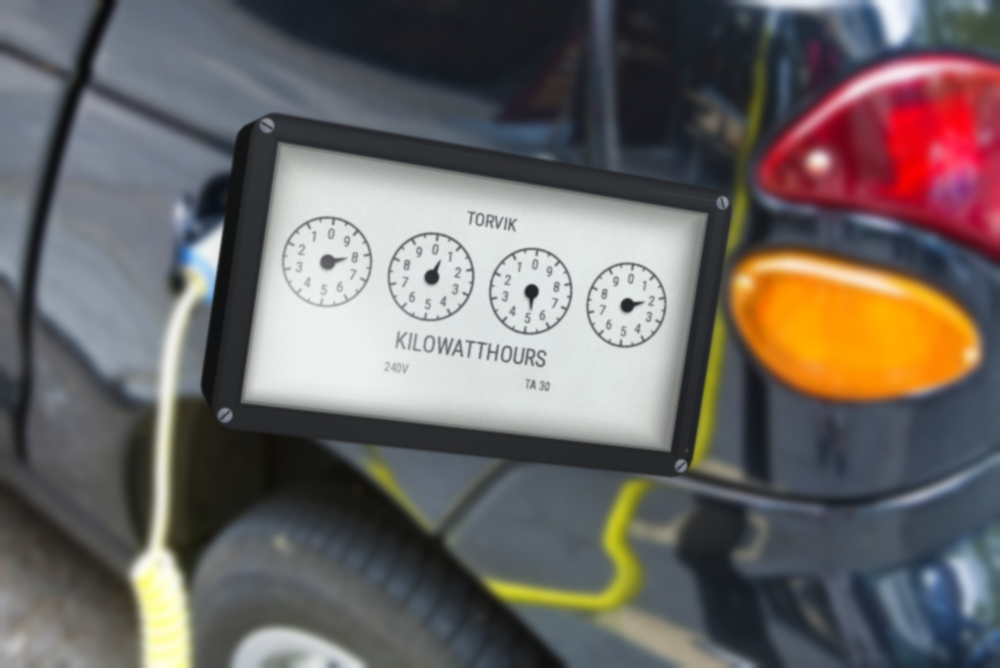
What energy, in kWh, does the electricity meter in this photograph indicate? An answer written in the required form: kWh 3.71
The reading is kWh 8052
